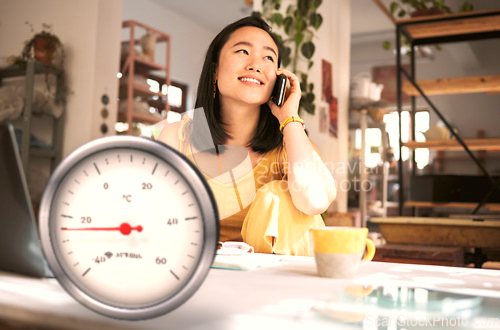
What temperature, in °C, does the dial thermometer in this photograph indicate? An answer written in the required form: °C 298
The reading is °C -24
